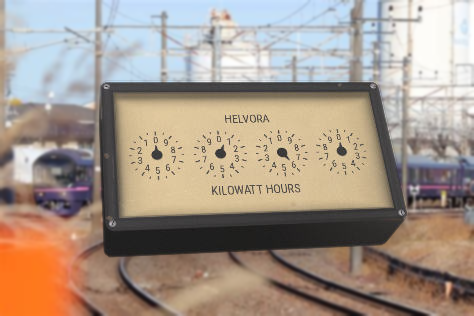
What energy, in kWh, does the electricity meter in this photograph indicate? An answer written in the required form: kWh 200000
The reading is kWh 60
